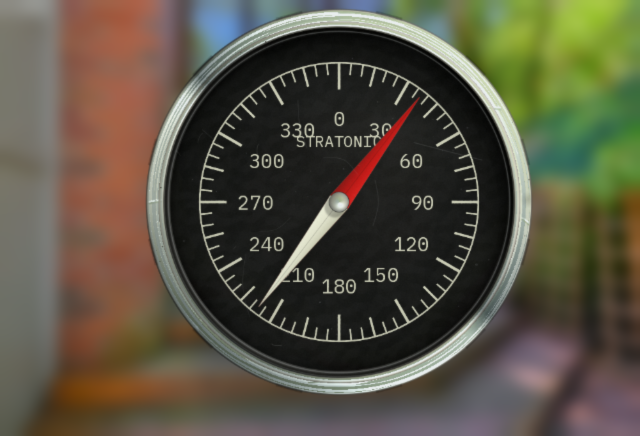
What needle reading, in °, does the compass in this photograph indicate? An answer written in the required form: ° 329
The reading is ° 37.5
